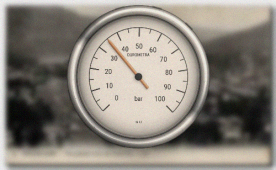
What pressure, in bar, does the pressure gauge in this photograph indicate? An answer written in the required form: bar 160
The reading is bar 35
